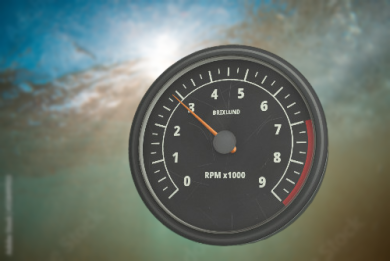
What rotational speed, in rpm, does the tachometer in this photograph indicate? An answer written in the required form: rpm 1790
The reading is rpm 2875
